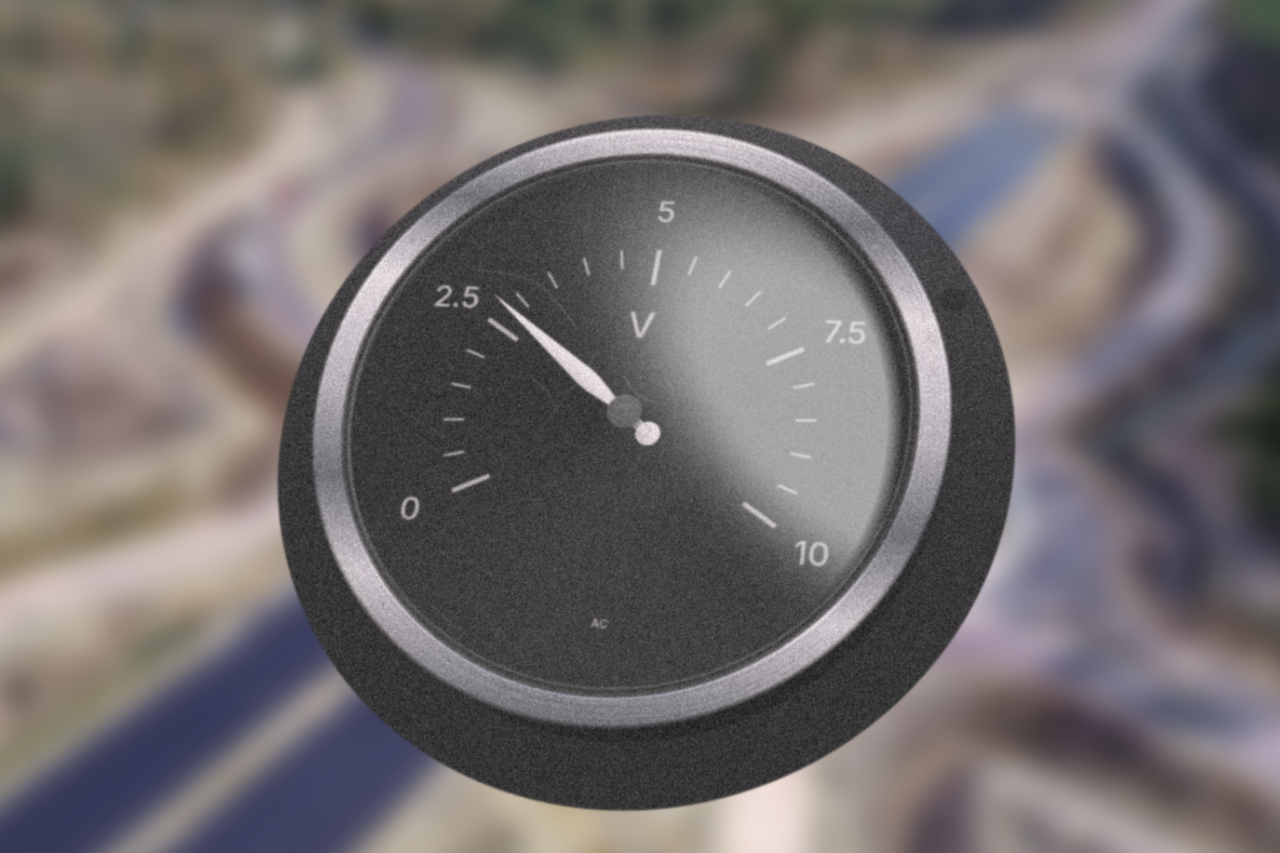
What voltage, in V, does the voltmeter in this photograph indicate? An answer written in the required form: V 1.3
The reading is V 2.75
